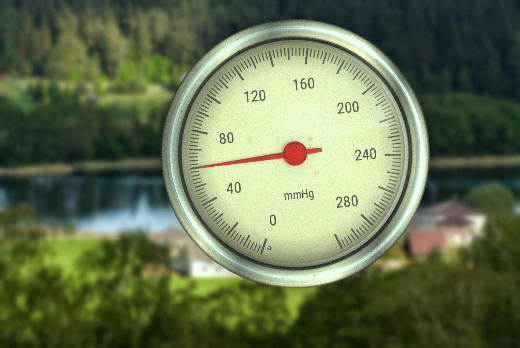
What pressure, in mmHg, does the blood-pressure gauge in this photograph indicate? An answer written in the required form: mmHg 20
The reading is mmHg 60
